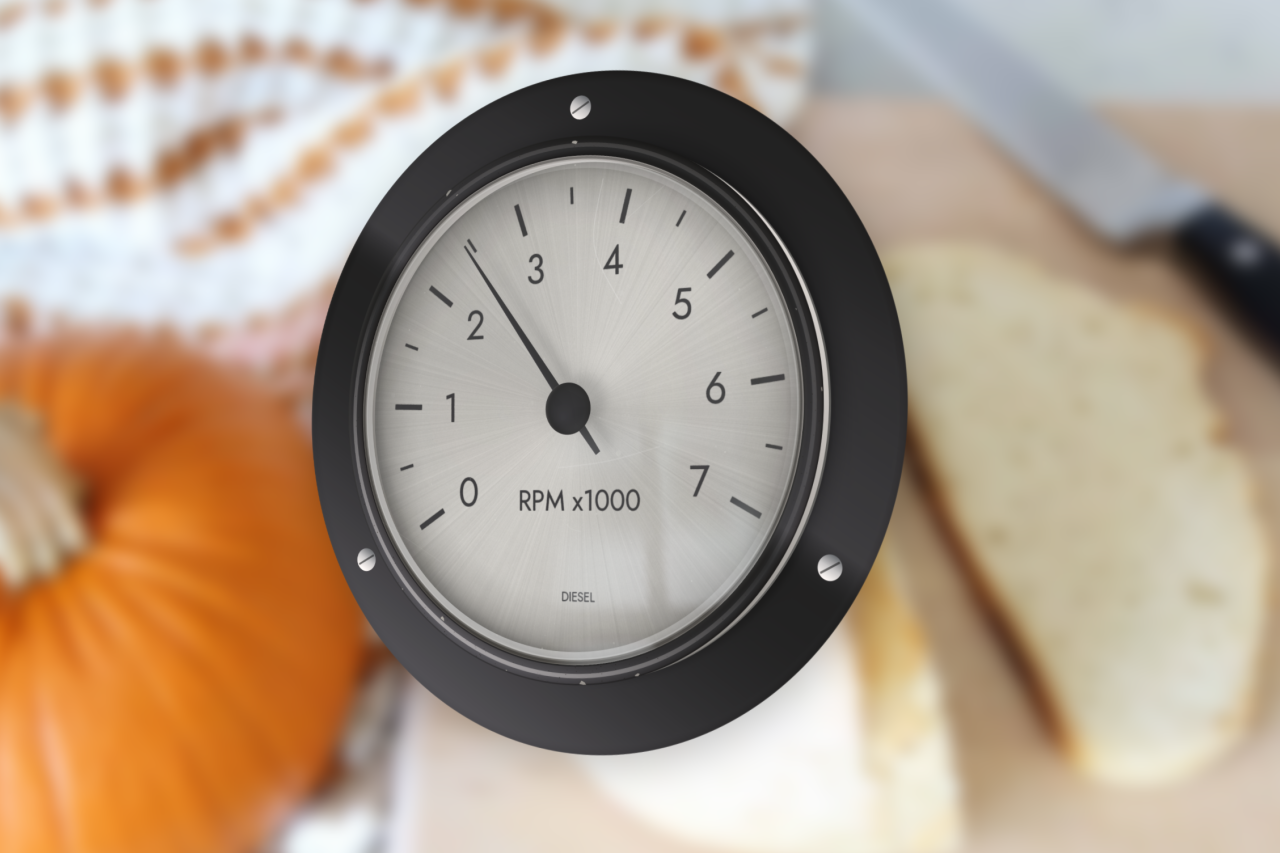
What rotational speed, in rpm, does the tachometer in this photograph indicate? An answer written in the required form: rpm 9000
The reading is rpm 2500
